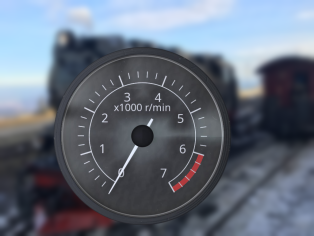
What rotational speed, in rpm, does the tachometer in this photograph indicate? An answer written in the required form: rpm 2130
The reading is rpm 0
